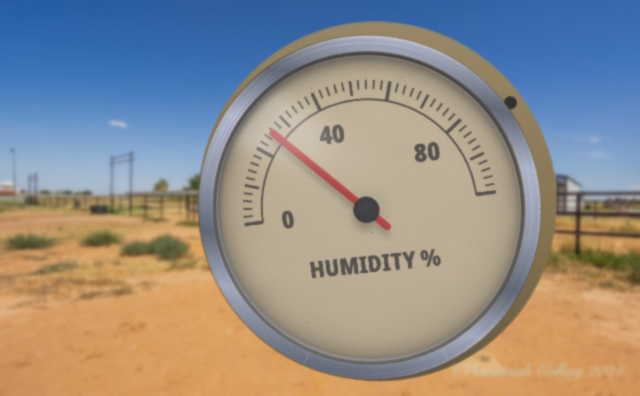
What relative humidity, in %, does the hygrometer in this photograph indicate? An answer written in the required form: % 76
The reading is % 26
